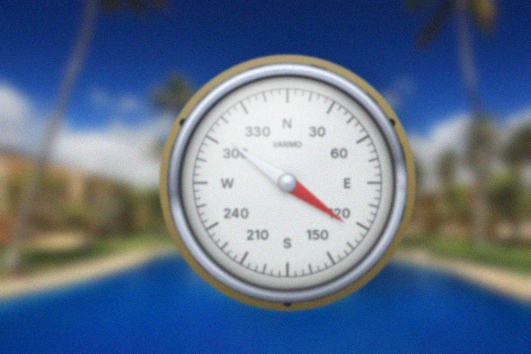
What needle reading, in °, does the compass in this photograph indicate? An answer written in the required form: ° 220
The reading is ° 125
